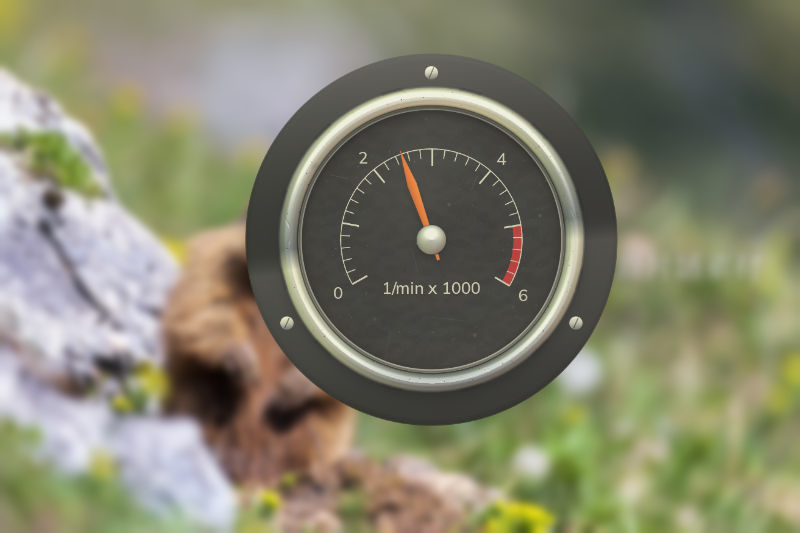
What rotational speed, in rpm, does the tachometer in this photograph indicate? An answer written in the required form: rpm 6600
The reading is rpm 2500
